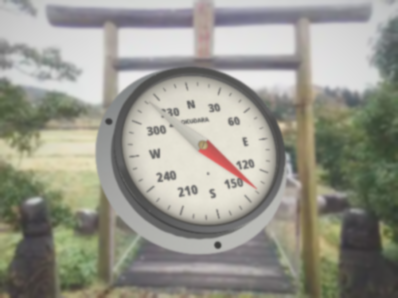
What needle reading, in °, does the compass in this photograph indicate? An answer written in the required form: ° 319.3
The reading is ° 140
